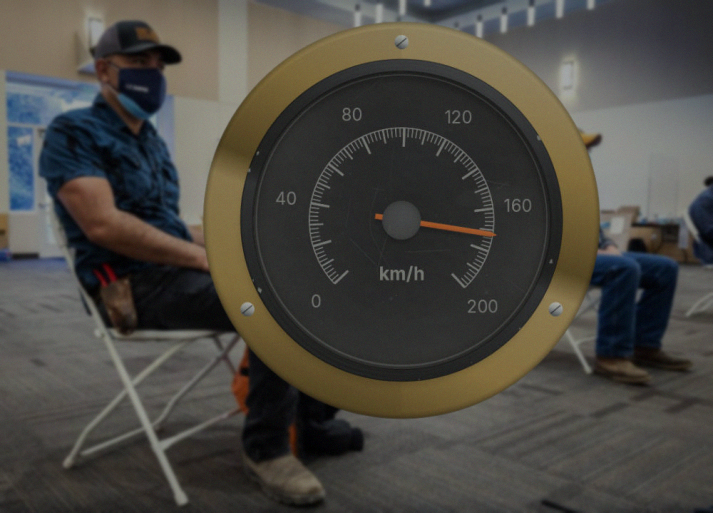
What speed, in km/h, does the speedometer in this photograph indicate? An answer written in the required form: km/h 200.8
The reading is km/h 172
